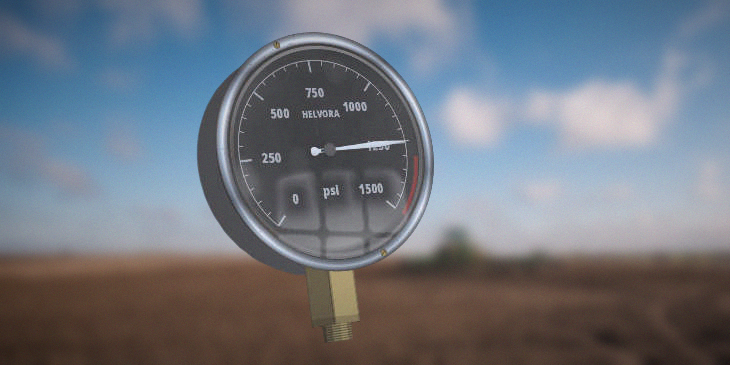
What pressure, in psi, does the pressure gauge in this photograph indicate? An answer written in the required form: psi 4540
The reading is psi 1250
